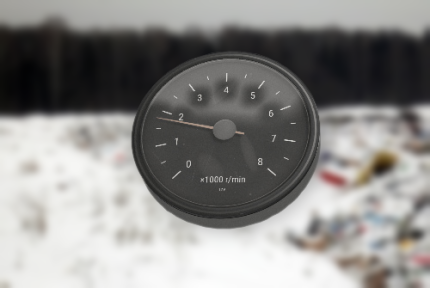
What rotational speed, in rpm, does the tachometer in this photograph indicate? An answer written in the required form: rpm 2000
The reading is rpm 1750
